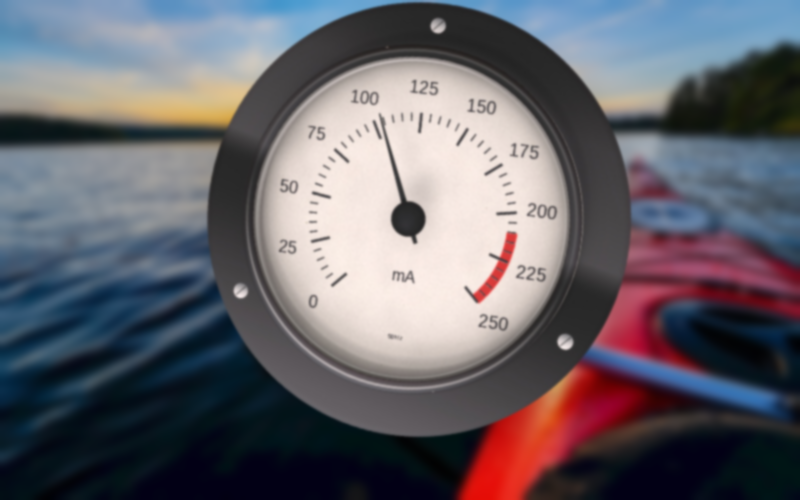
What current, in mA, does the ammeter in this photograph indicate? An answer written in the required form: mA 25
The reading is mA 105
